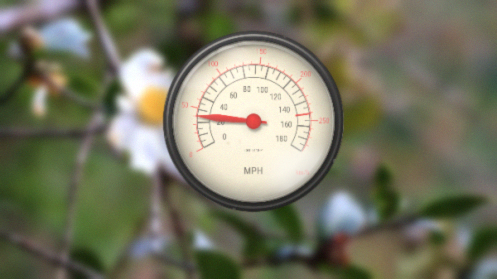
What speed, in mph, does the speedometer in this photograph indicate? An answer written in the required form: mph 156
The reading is mph 25
